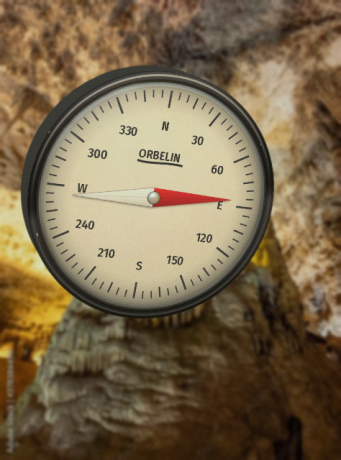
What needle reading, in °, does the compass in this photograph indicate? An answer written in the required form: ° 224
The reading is ° 85
